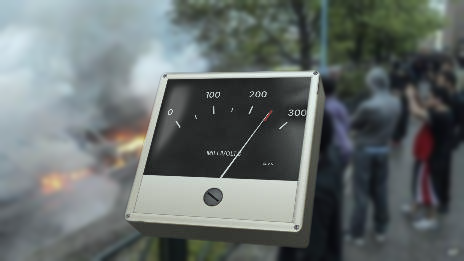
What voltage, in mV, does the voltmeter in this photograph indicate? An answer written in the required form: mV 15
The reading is mV 250
